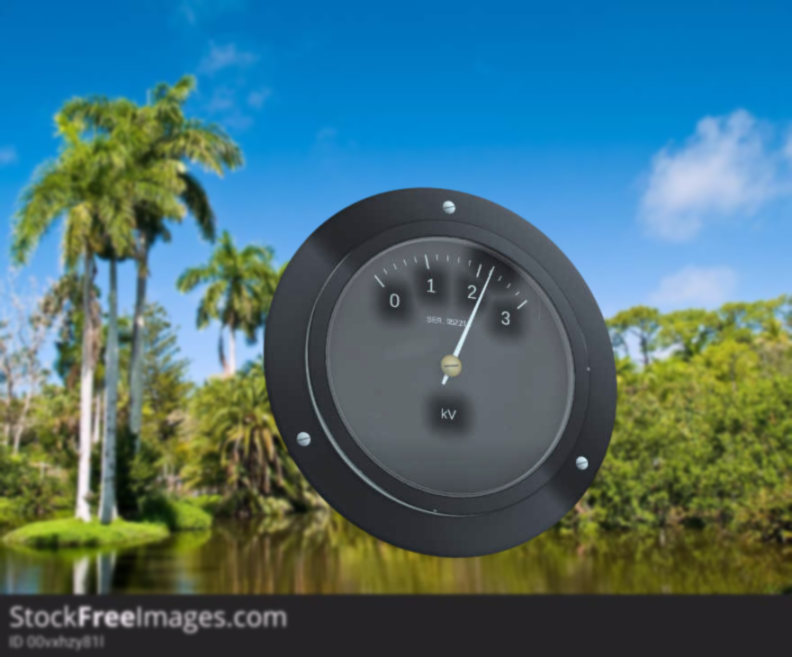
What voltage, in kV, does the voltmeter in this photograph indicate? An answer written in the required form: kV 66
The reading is kV 2.2
